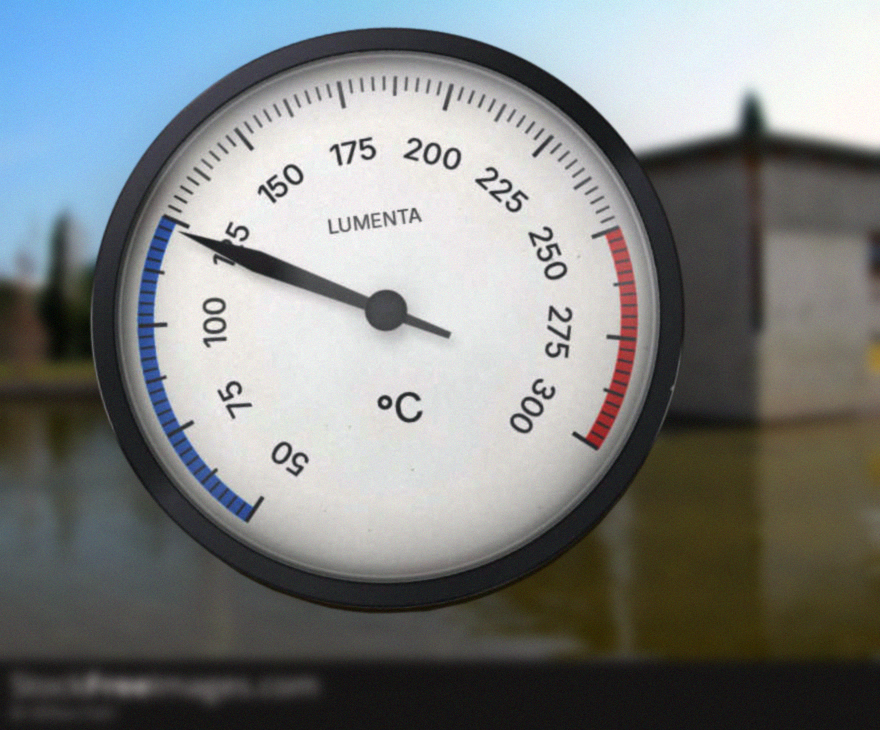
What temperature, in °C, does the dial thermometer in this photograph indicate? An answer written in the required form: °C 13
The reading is °C 122.5
